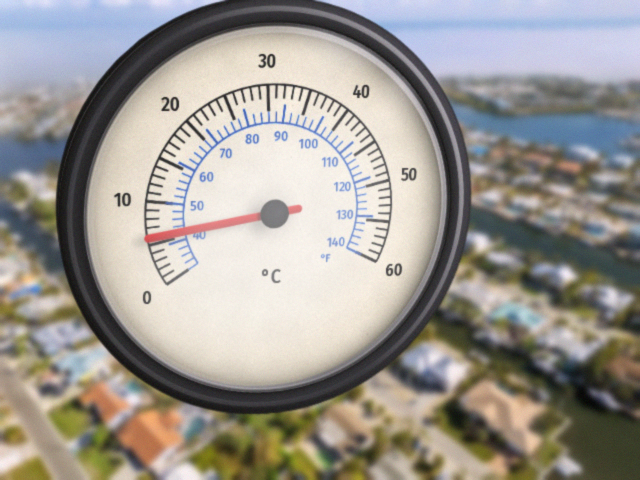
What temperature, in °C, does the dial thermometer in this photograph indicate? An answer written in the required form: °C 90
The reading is °C 6
